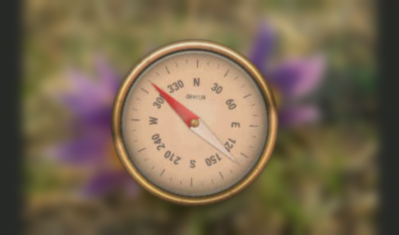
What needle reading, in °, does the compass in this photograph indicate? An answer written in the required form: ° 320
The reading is ° 310
